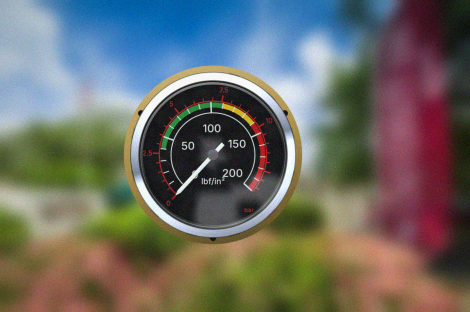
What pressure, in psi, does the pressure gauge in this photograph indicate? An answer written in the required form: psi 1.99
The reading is psi 0
